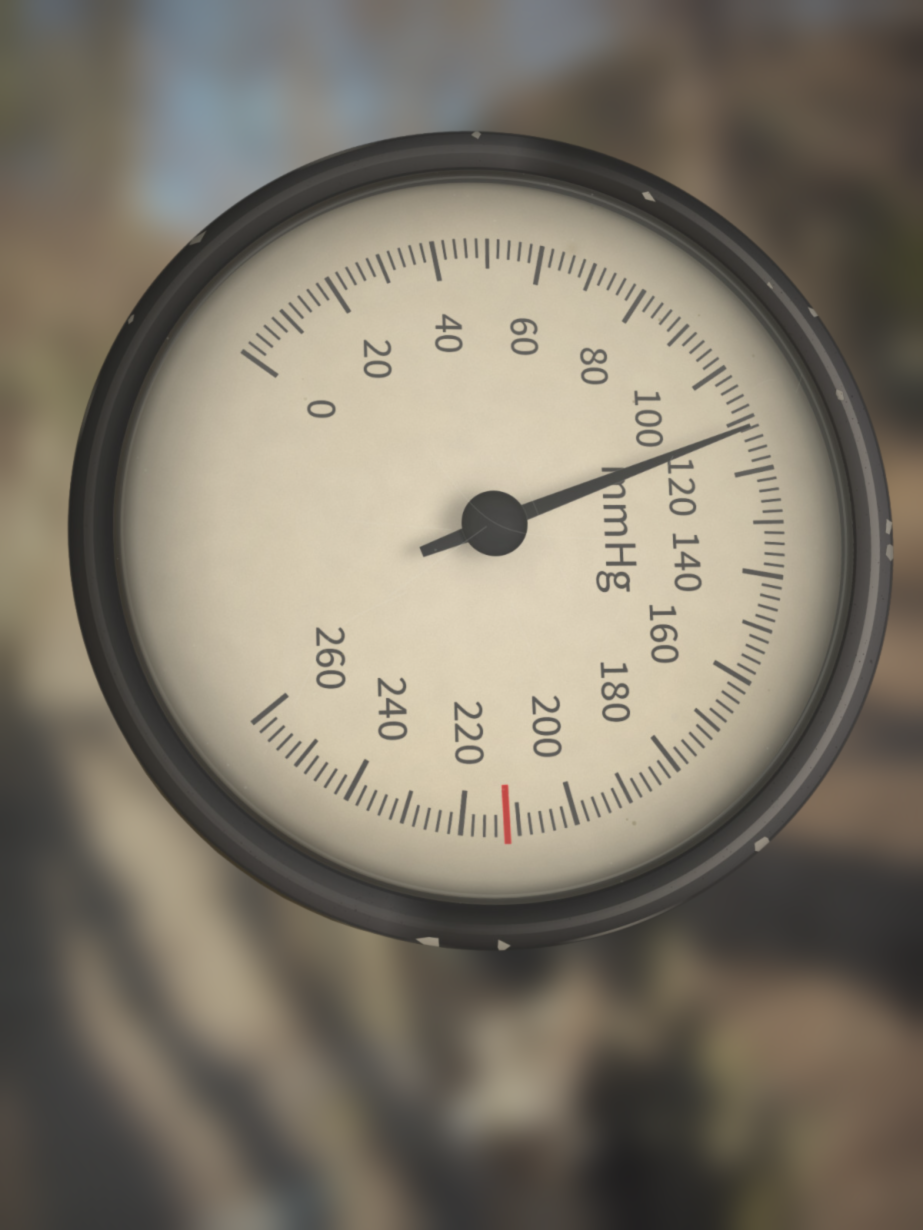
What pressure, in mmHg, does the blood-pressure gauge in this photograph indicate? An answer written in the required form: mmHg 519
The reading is mmHg 112
